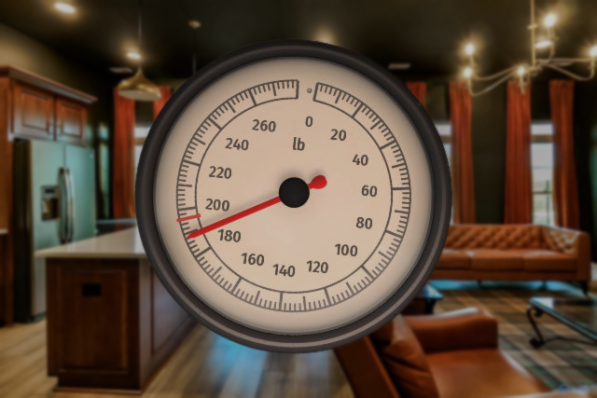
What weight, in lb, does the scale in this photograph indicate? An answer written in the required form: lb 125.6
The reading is lb 188
